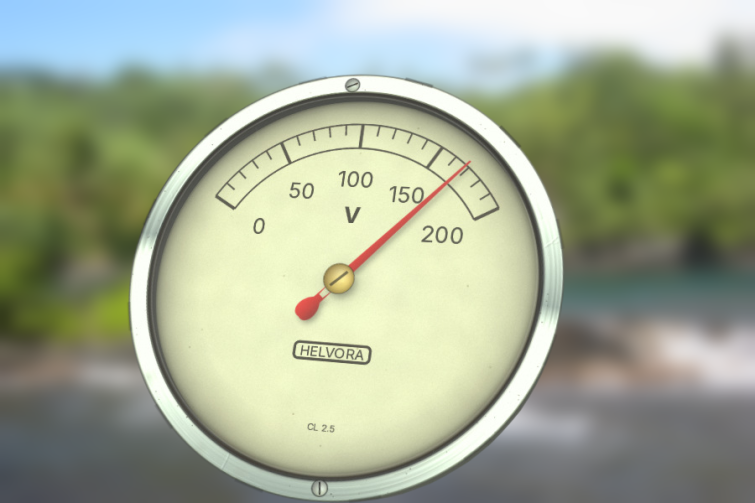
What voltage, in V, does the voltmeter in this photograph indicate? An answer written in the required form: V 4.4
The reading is V 170
